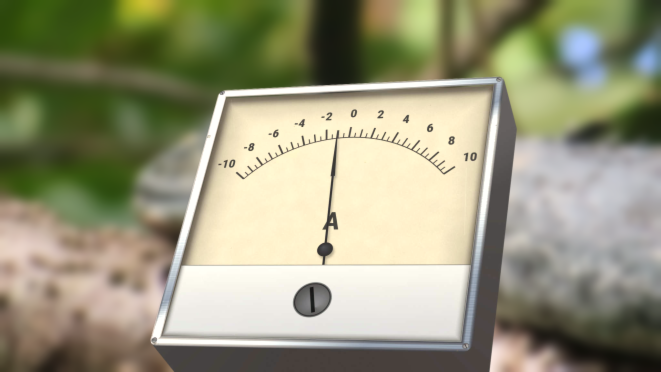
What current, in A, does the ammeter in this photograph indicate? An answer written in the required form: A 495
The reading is A -1
